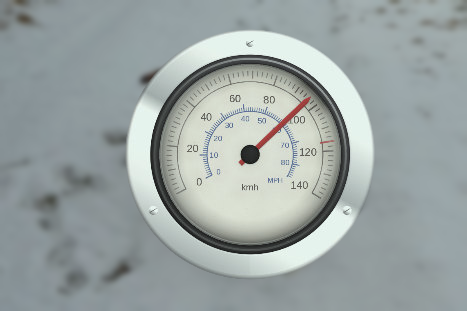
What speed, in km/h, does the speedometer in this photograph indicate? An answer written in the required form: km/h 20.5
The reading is km/h 96
